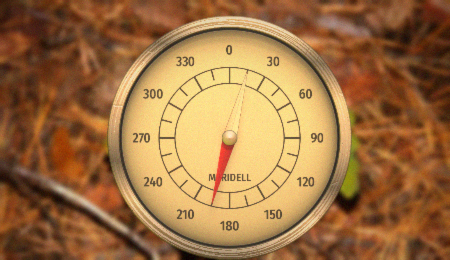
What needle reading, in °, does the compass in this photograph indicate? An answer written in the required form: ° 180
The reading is ° 195
